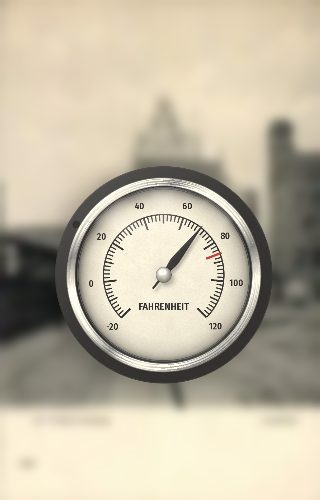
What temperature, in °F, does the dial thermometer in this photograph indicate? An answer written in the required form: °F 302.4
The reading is °F 70
